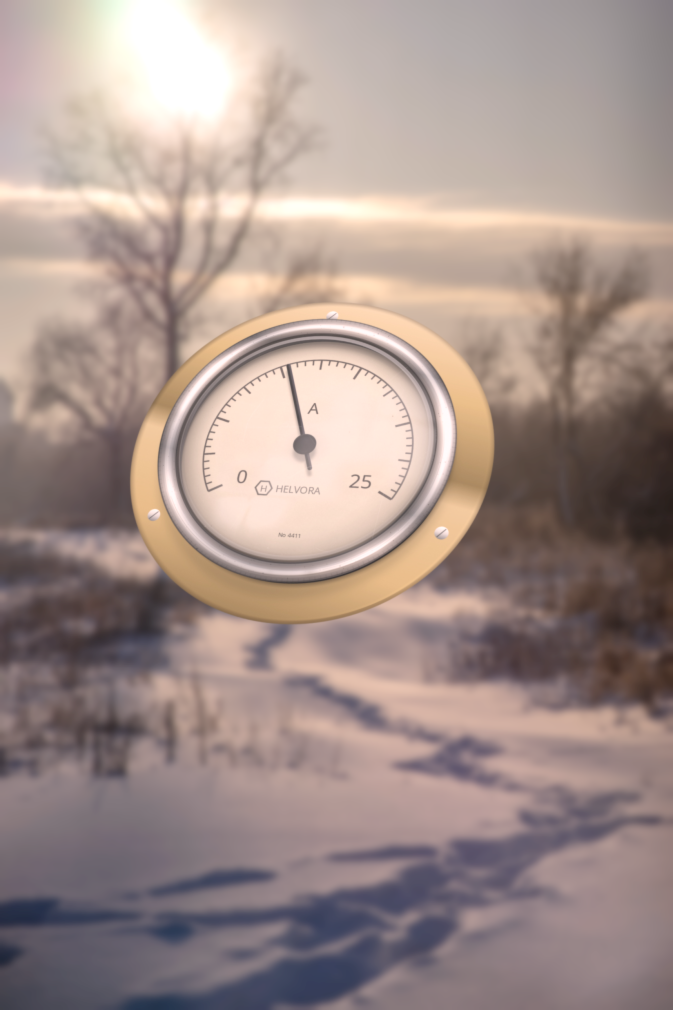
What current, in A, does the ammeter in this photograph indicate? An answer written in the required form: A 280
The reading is A 10.5
